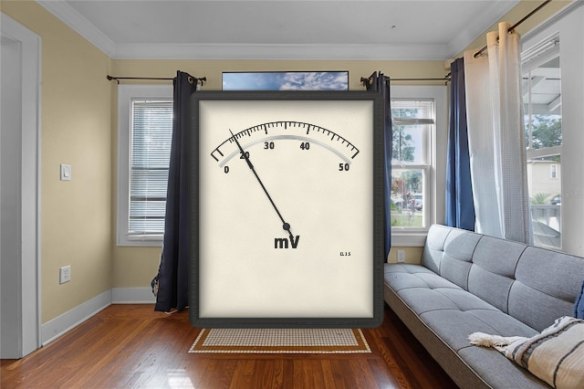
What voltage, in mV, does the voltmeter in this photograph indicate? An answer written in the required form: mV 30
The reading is mV 20
